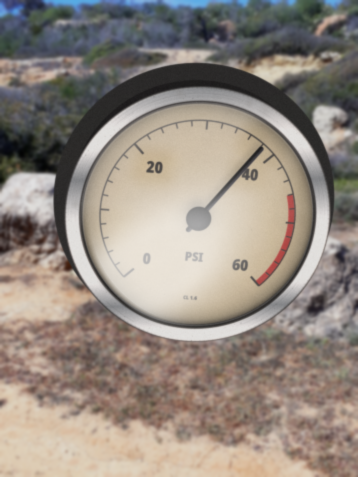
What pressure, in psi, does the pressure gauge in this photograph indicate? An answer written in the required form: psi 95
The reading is psi 38
